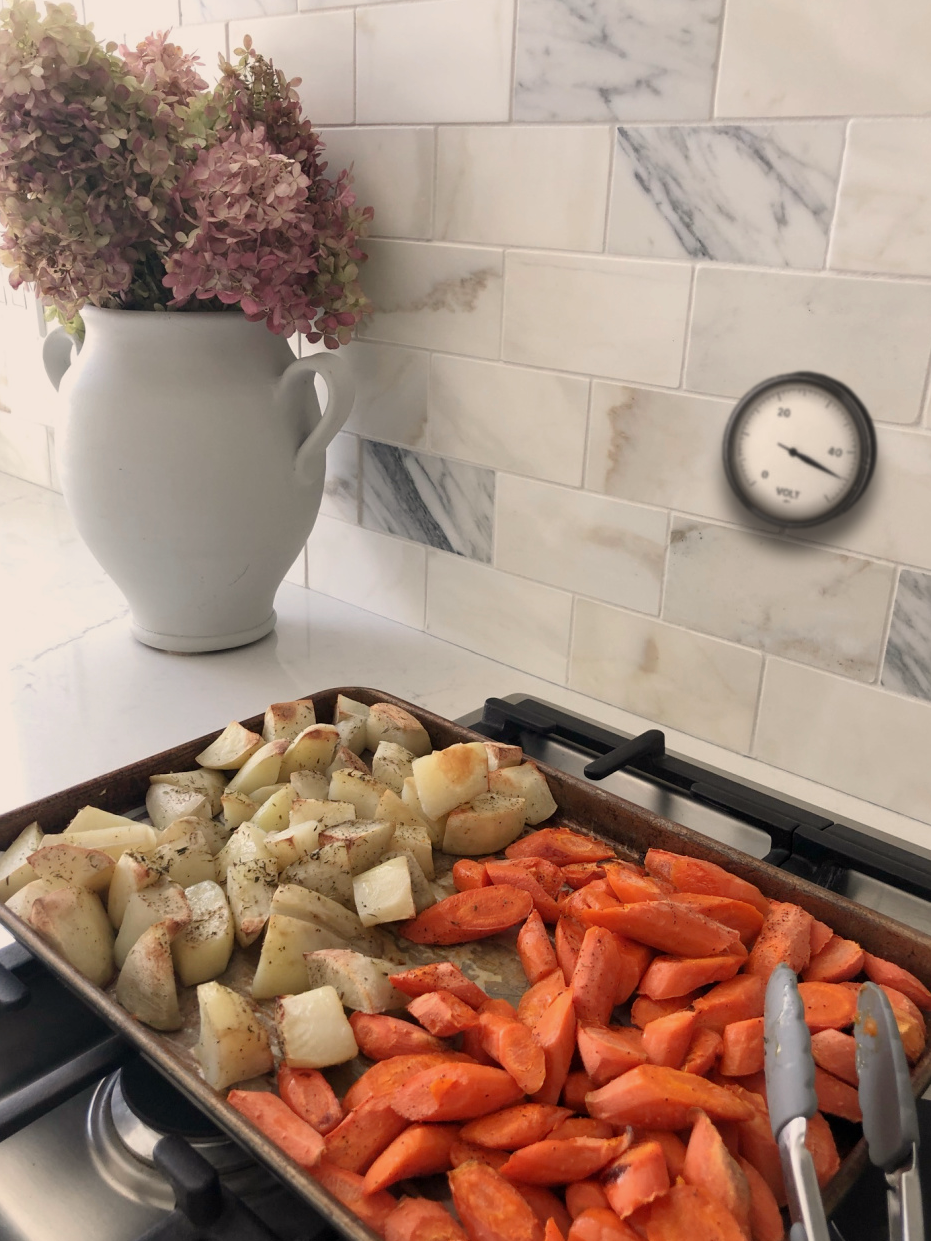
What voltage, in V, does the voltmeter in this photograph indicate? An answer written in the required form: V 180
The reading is V 45
